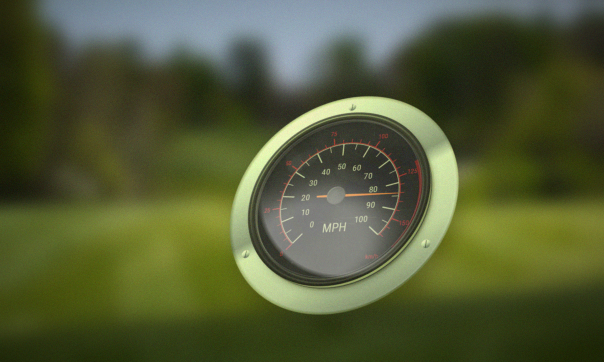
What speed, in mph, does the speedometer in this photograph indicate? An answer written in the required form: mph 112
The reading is mph 85
